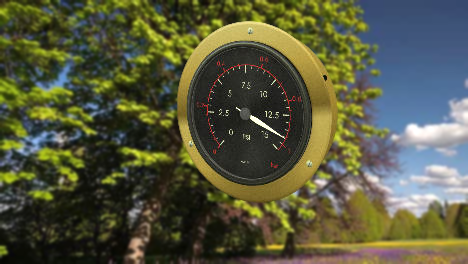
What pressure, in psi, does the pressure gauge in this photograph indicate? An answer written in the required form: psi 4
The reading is psi 14
